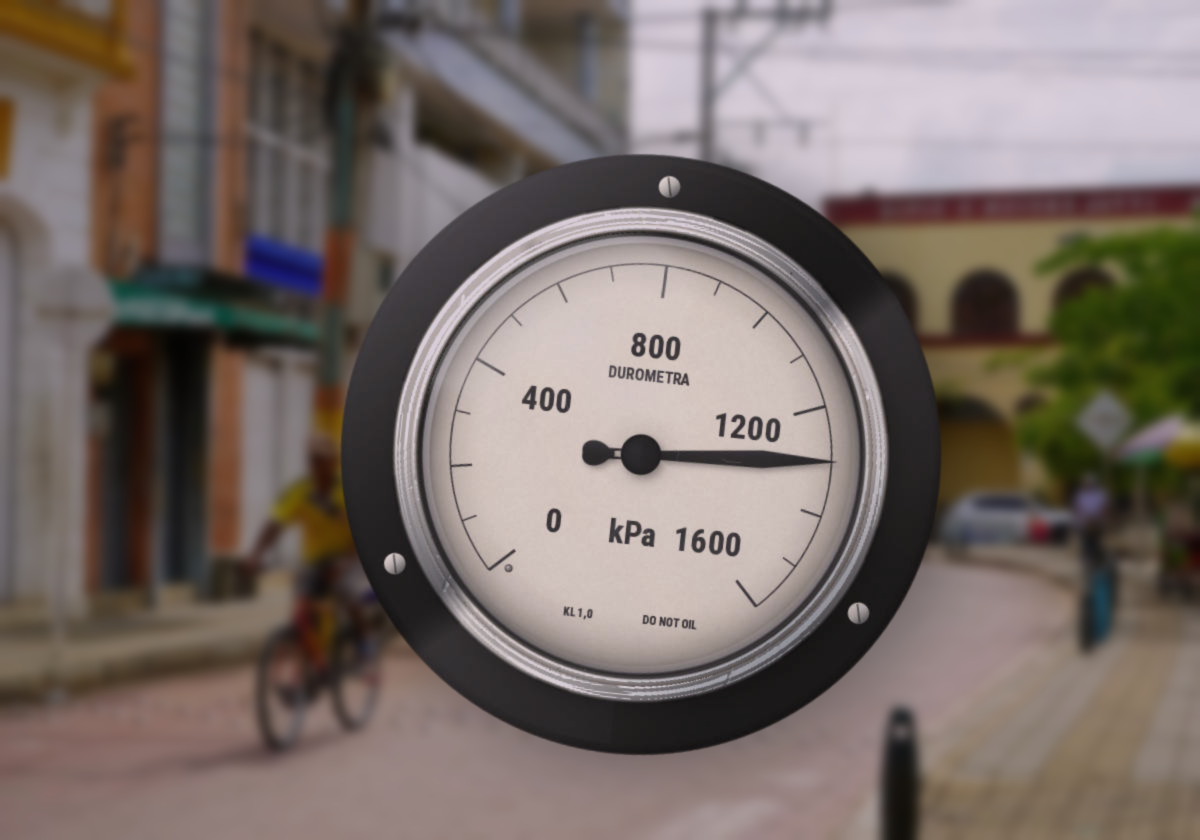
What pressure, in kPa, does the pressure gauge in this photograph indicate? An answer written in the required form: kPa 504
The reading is kPa 1300
